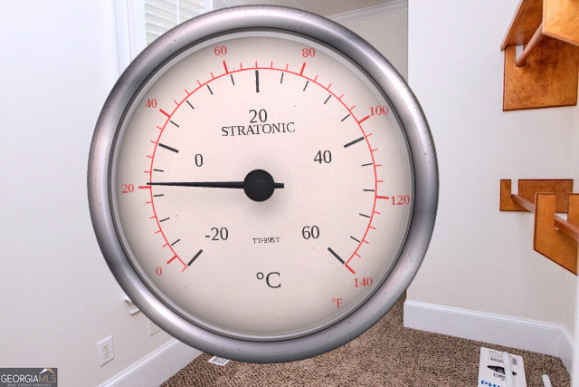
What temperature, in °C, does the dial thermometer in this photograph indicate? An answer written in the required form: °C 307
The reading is °C -6
